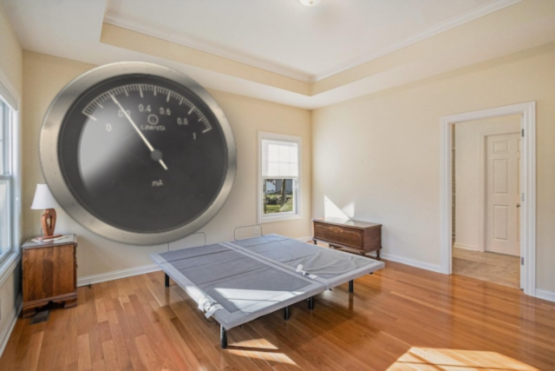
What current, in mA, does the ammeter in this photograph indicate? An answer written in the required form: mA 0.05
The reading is mA 0.2
